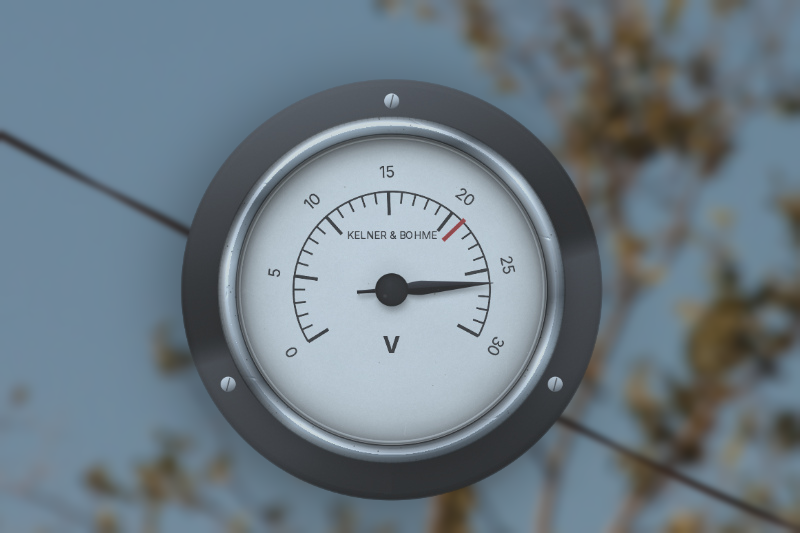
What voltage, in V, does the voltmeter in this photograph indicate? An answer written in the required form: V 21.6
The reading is V 26
